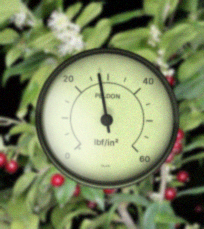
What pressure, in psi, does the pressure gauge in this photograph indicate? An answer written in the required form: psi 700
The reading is psi 27.5
